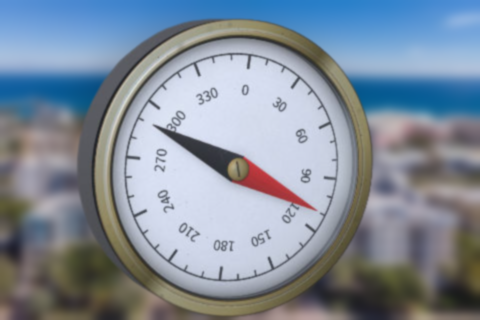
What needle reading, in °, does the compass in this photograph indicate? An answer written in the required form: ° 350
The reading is ° 110
